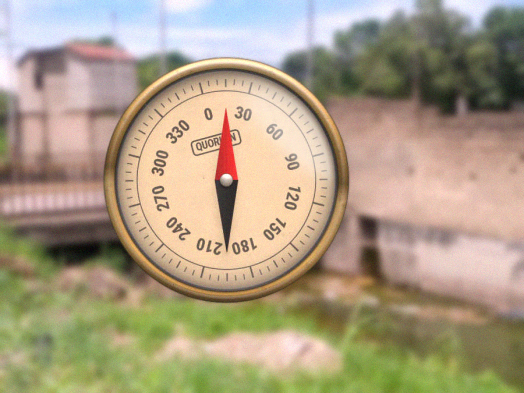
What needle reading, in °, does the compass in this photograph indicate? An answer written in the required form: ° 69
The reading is ° 15
